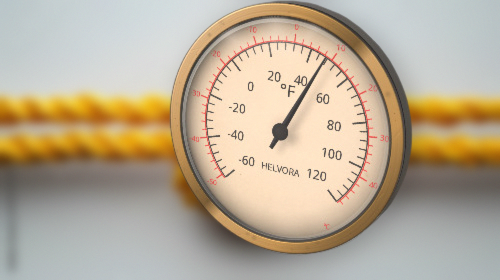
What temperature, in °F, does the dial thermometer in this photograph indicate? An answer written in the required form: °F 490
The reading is °F 48
